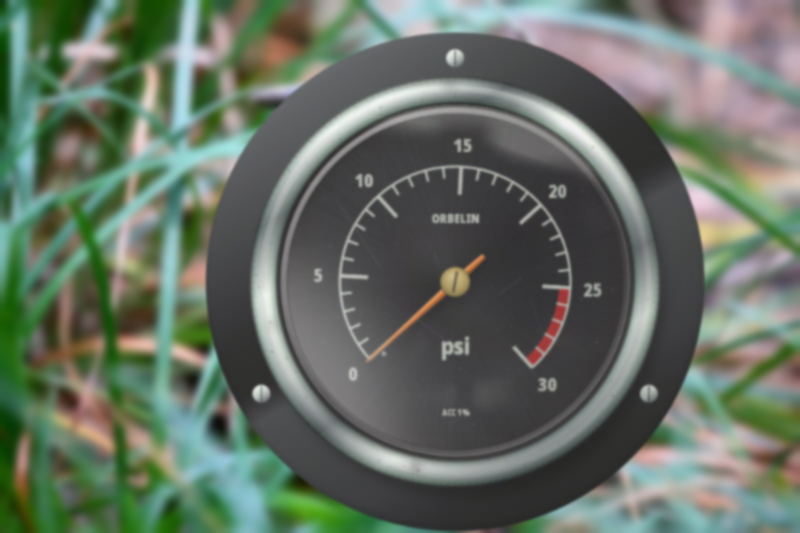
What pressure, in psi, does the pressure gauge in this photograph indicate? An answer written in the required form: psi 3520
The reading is psi 0
